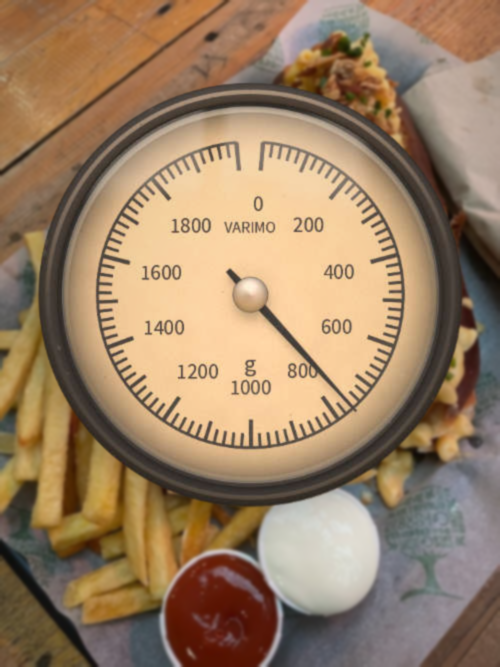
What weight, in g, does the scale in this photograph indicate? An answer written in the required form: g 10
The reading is g 760
